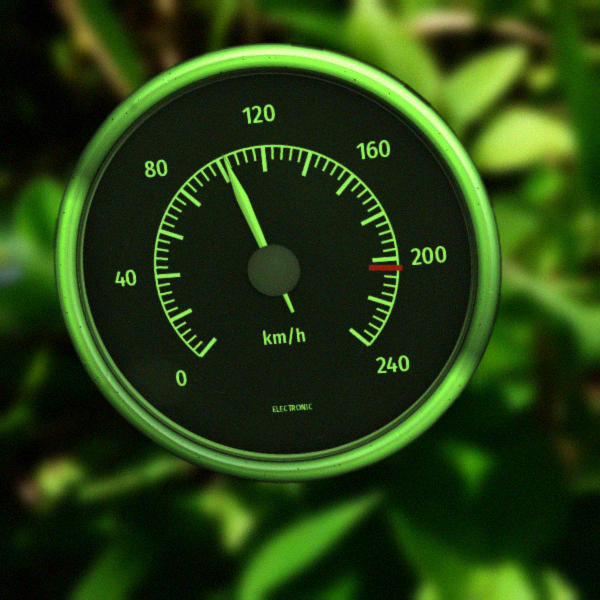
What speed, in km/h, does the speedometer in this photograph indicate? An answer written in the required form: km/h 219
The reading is km/h 104
